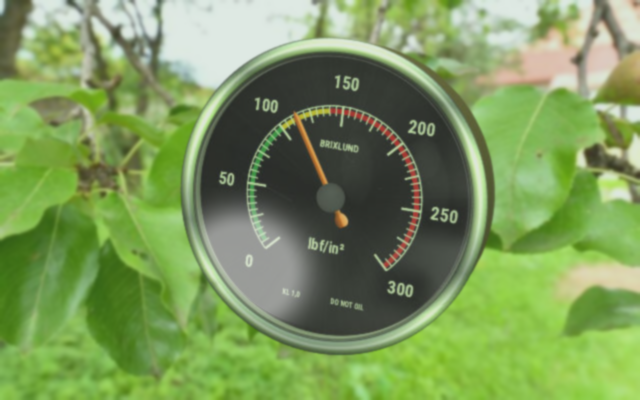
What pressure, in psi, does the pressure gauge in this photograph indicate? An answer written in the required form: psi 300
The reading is psi 115
